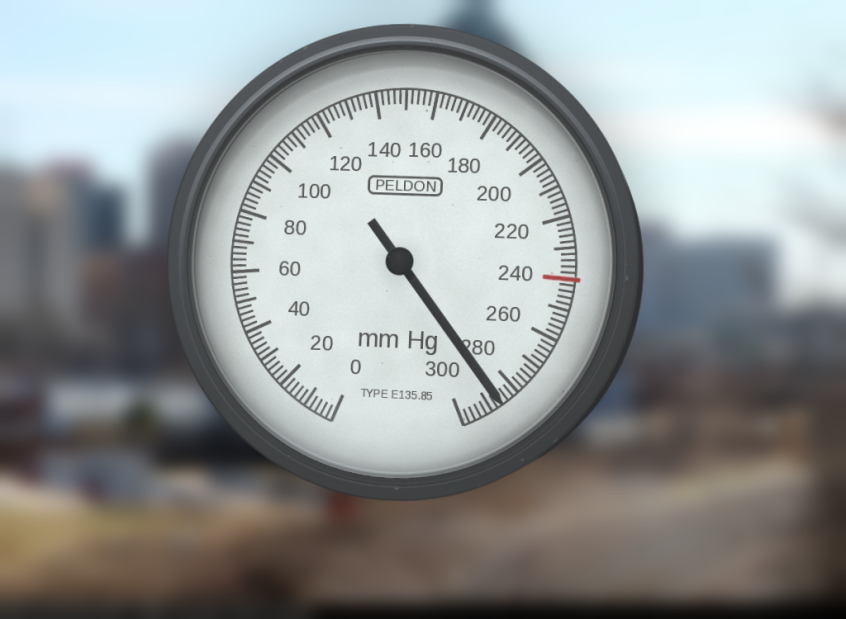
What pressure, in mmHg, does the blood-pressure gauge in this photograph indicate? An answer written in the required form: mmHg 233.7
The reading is mmHg 286
